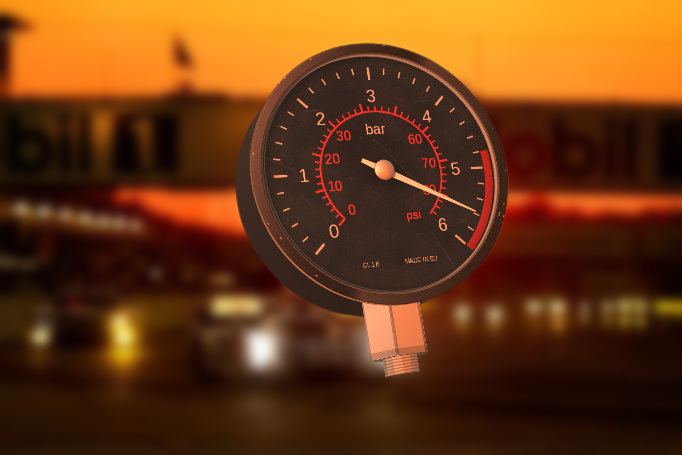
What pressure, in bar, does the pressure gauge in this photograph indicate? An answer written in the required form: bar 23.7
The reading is bar 5.6
